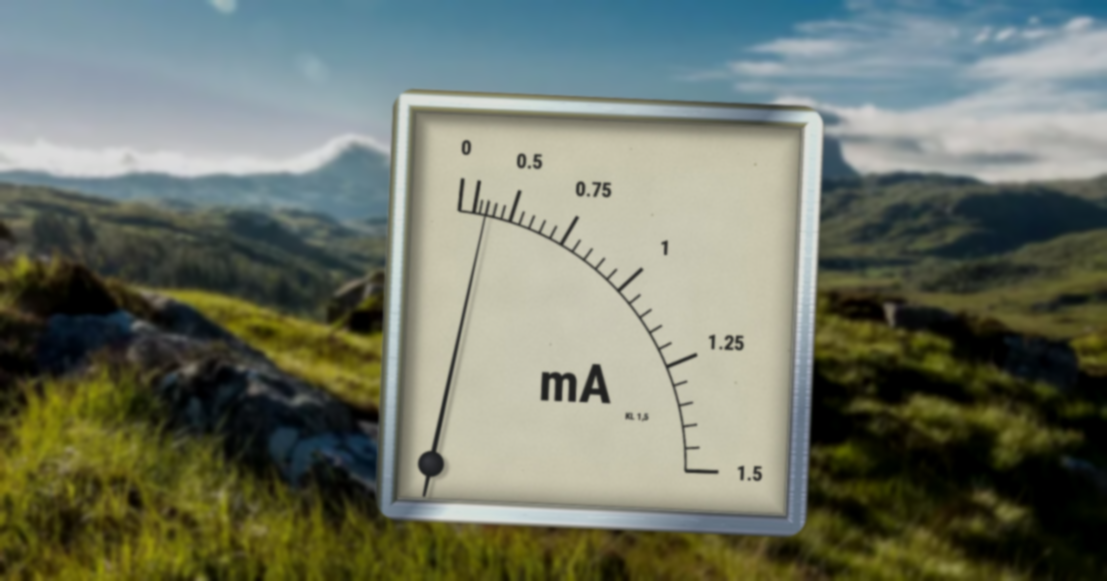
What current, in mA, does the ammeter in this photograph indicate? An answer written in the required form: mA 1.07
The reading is mA 0.35
